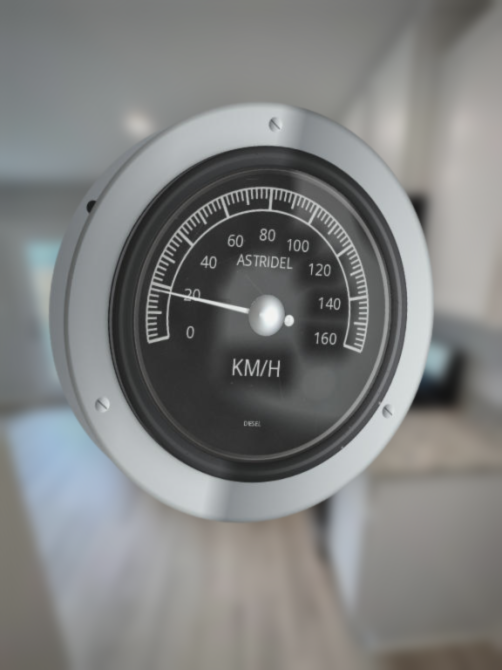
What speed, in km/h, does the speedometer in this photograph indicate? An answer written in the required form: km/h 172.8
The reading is km/h 18
